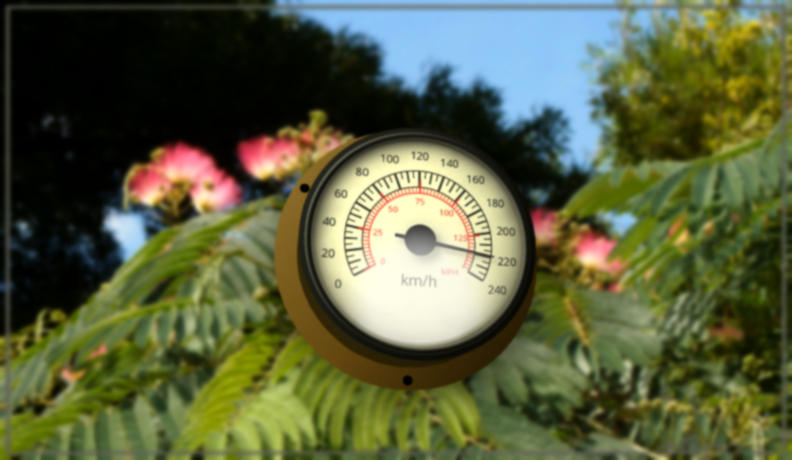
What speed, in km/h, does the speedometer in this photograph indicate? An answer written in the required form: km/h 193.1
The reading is km/h 220
